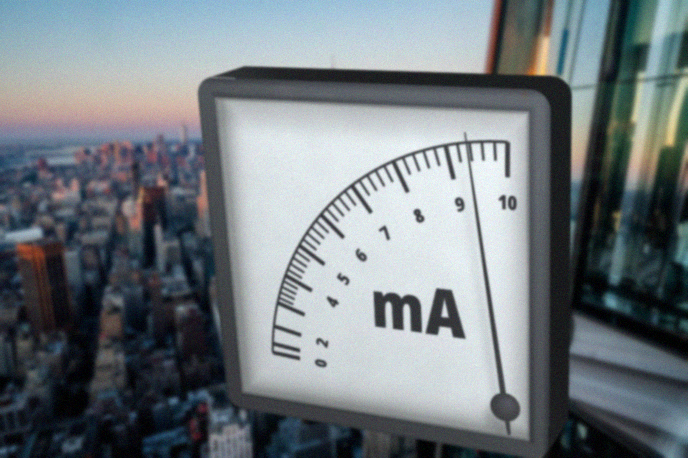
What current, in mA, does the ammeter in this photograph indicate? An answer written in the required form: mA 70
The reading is mA 9.4
